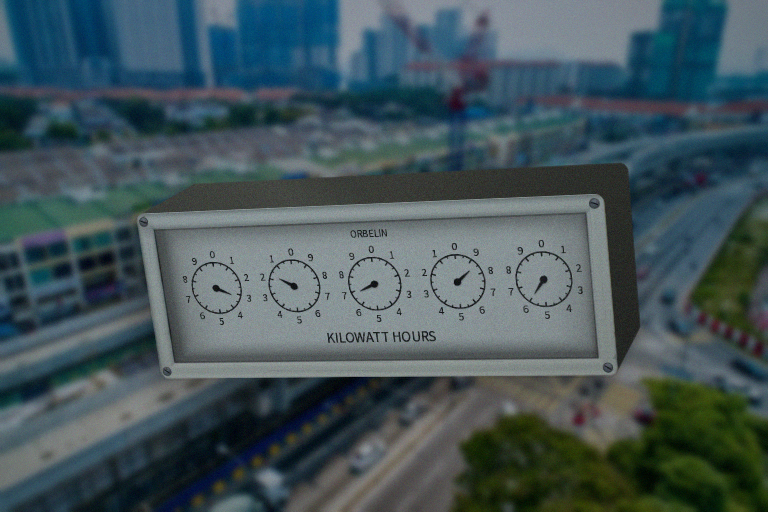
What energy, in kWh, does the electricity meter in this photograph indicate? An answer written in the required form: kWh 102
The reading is kWh 31686
